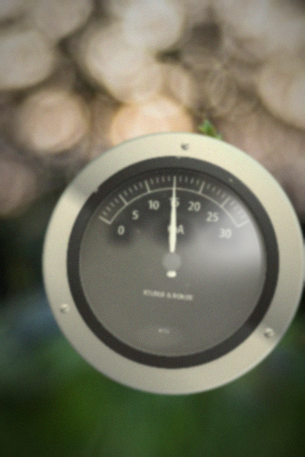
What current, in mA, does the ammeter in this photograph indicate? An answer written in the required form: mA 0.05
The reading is mA 15
